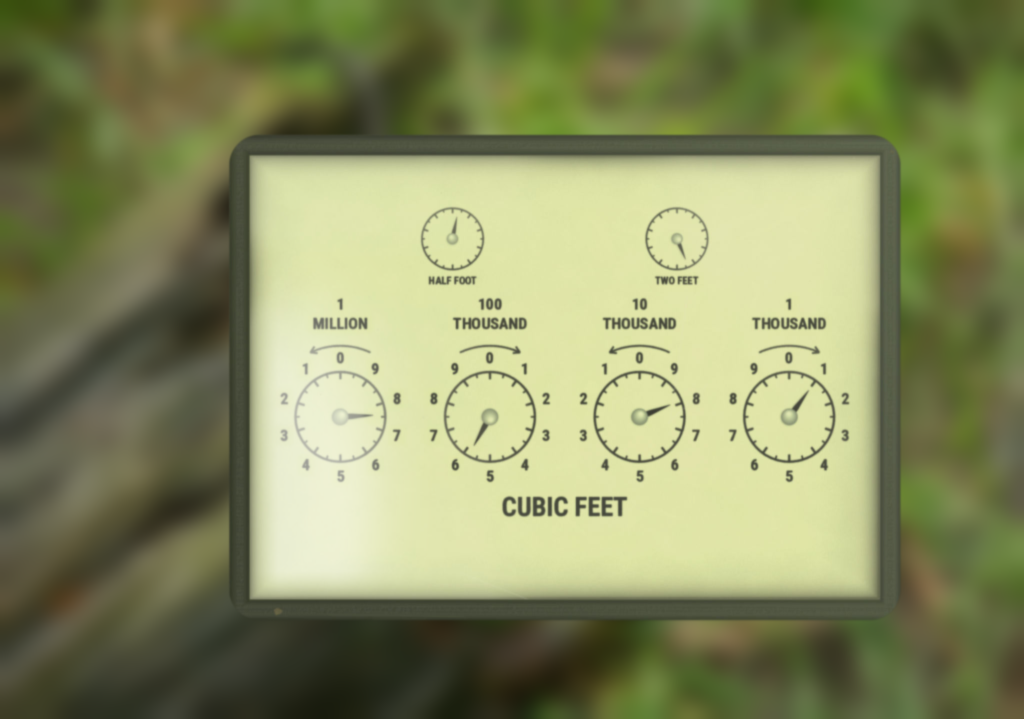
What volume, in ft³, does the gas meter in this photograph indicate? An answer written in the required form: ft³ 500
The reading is ft³ 758100
